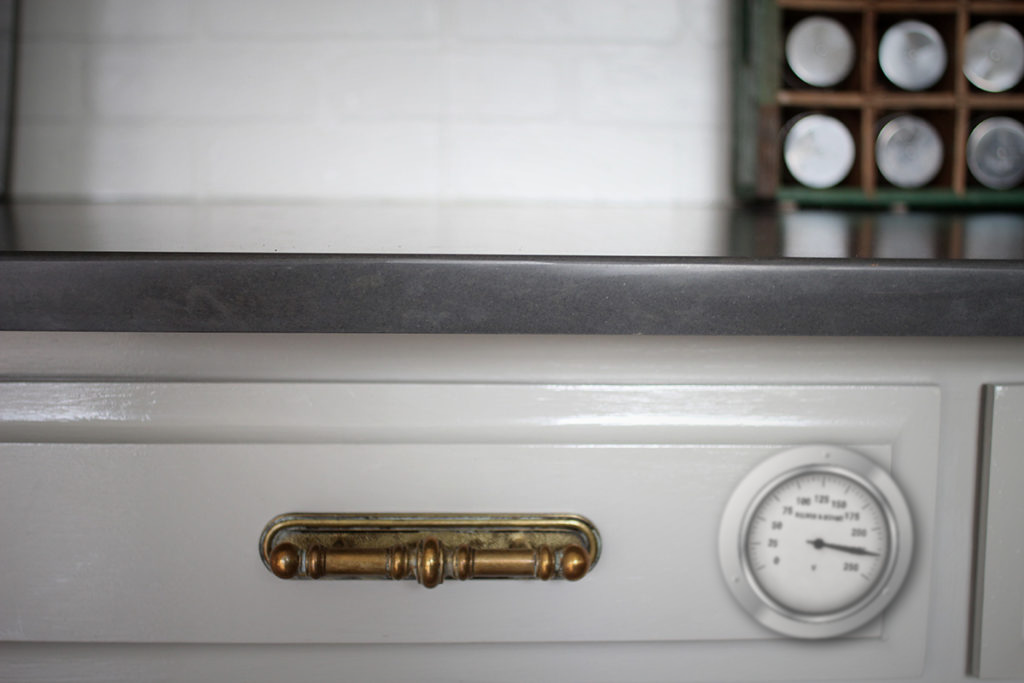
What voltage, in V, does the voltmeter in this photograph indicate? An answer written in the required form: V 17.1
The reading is V 225
